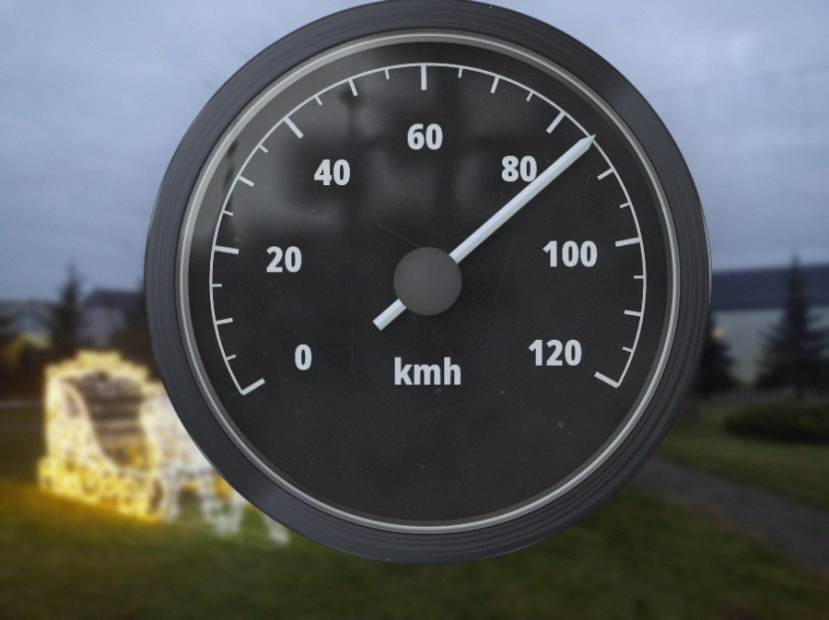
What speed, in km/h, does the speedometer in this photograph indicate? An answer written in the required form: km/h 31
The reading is km/h 85
